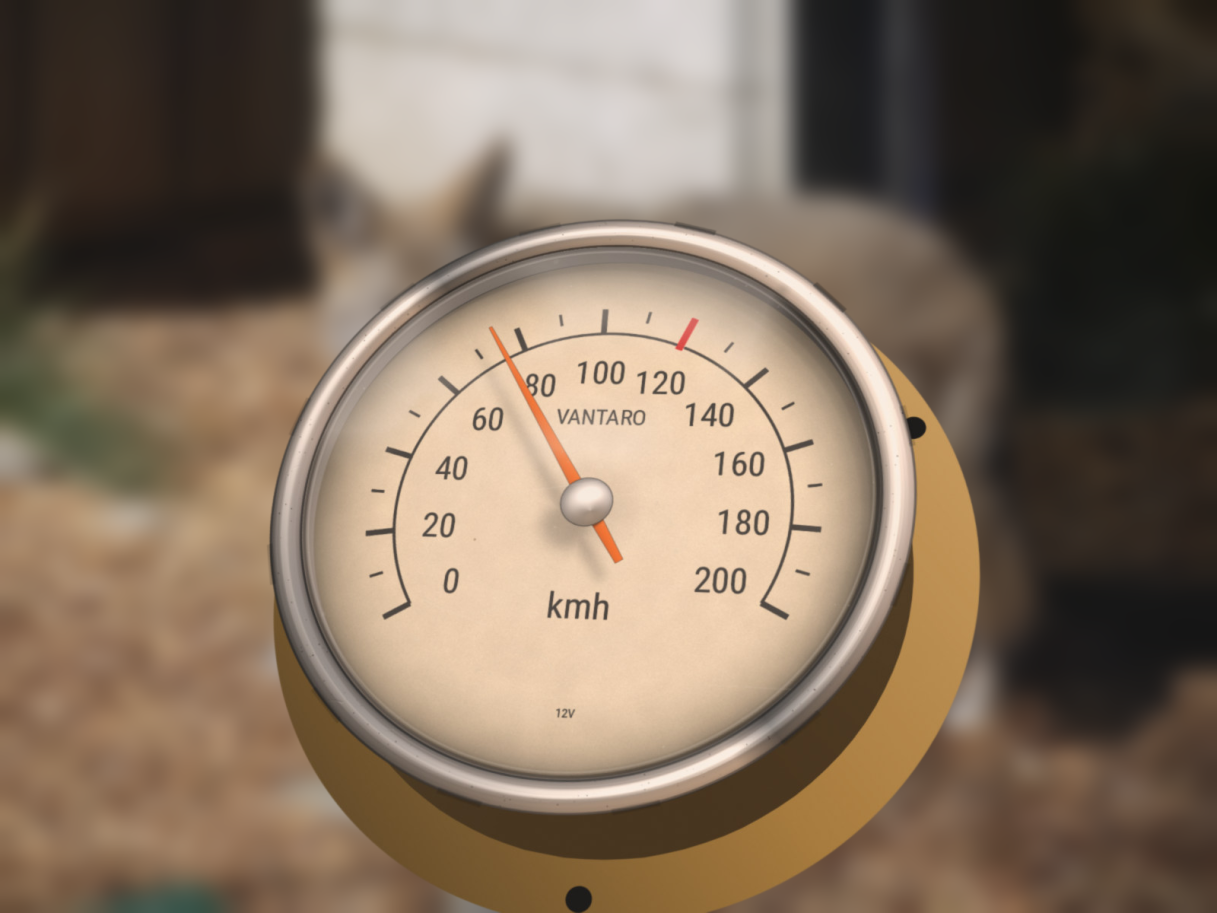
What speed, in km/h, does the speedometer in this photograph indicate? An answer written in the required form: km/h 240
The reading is km/h 75
